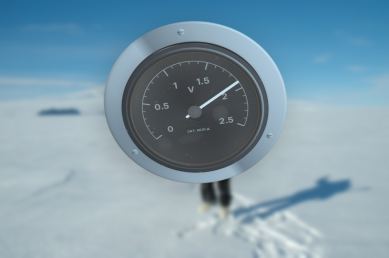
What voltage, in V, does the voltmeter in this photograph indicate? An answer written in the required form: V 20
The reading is V 1.9
